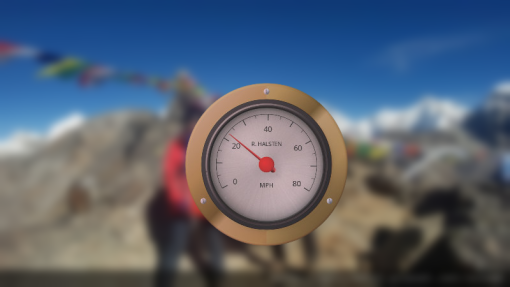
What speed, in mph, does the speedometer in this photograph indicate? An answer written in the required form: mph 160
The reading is mph 22.5
